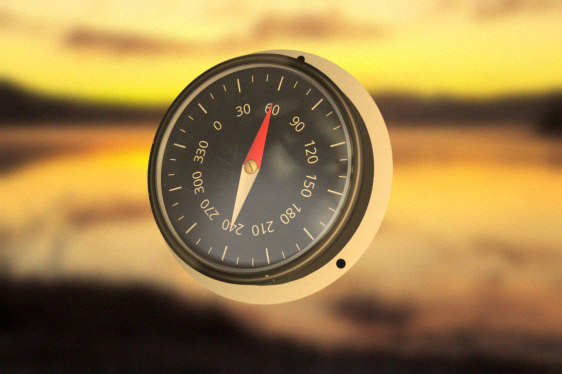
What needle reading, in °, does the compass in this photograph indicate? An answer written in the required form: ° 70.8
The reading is ° 60
